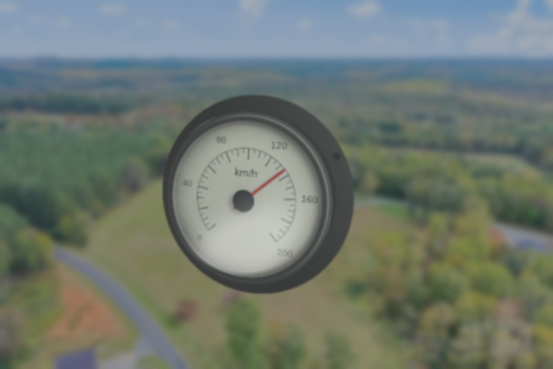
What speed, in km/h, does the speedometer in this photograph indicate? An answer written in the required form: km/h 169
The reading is km/h 135
